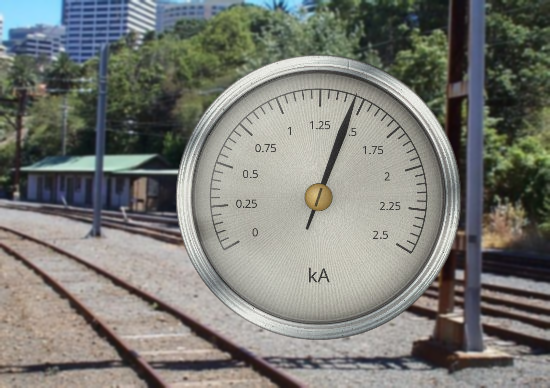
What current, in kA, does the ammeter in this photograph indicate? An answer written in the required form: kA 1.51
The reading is kA 1.45
